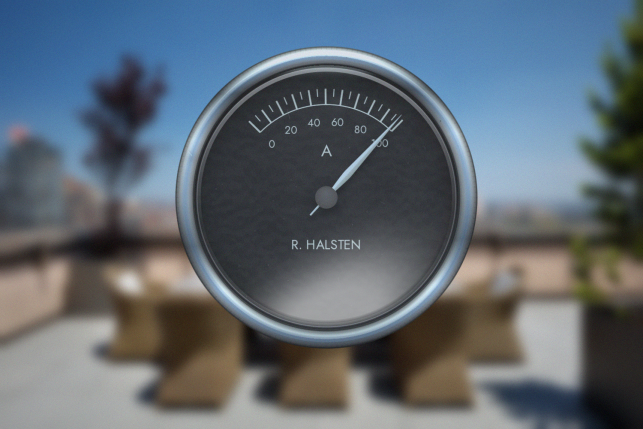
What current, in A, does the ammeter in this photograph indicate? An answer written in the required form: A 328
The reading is A 97.5
